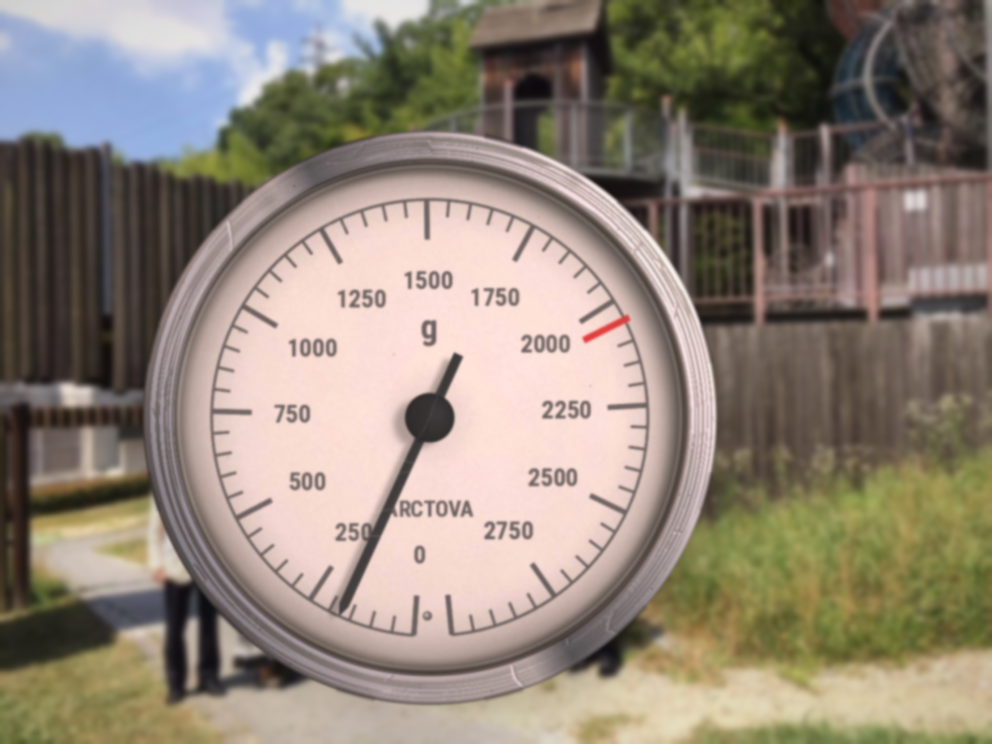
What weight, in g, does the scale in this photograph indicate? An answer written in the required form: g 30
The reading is g 175
